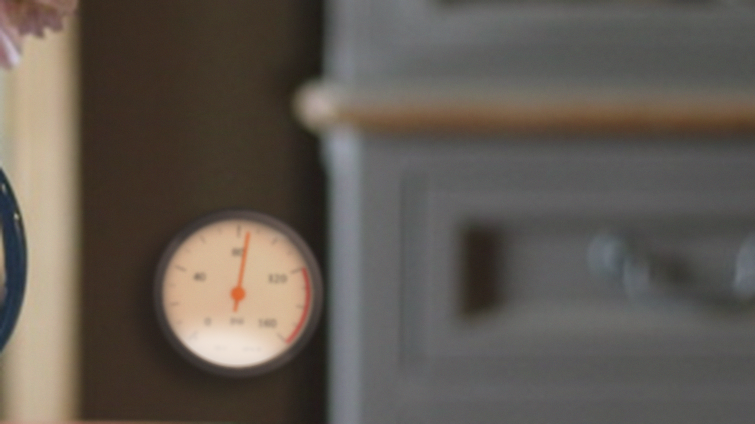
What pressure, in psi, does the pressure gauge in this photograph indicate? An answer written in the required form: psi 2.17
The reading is psi 85
